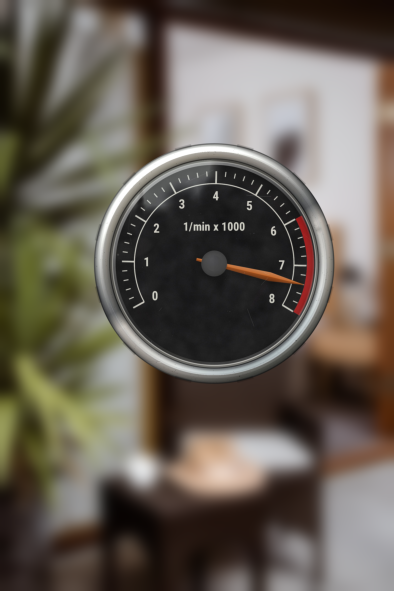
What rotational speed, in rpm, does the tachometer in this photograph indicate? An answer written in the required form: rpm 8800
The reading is rpm 7400
